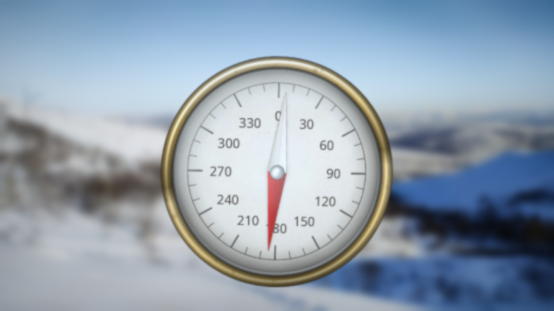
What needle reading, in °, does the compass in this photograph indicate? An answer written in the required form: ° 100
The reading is ° 185
